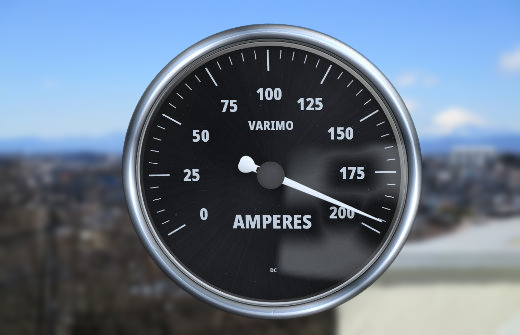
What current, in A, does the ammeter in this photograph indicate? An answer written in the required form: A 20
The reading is A 195
